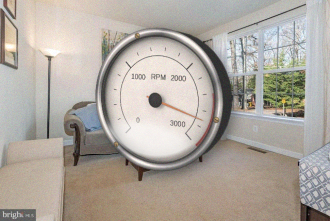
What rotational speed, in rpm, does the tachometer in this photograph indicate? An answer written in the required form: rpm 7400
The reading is rpm 2700
